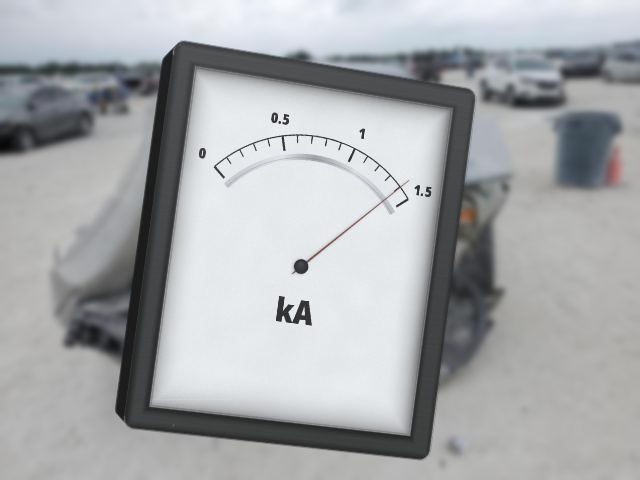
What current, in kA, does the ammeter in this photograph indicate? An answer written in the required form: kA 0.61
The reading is kA 1.4
